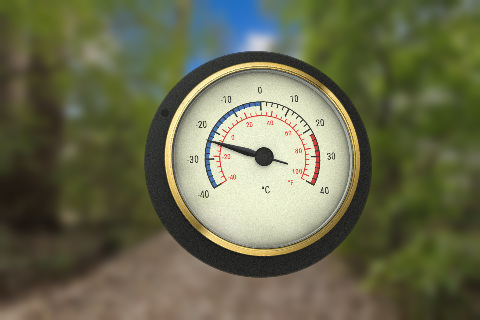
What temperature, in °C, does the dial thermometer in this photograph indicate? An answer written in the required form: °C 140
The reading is °C -24
